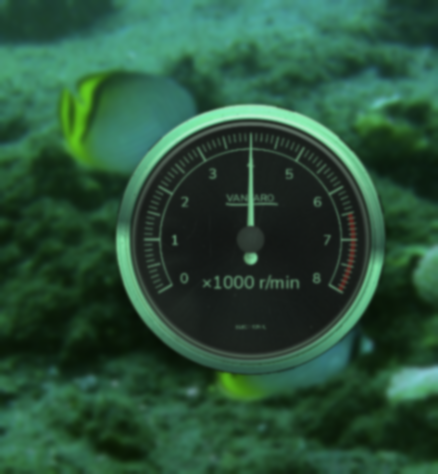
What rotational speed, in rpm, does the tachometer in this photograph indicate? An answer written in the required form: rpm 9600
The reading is rpm 4000
